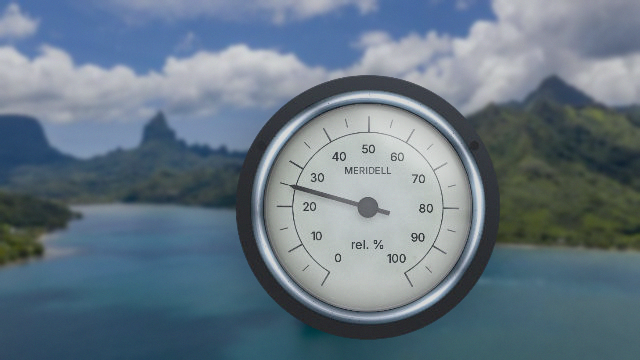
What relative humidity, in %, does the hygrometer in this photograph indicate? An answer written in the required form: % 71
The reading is % 25
